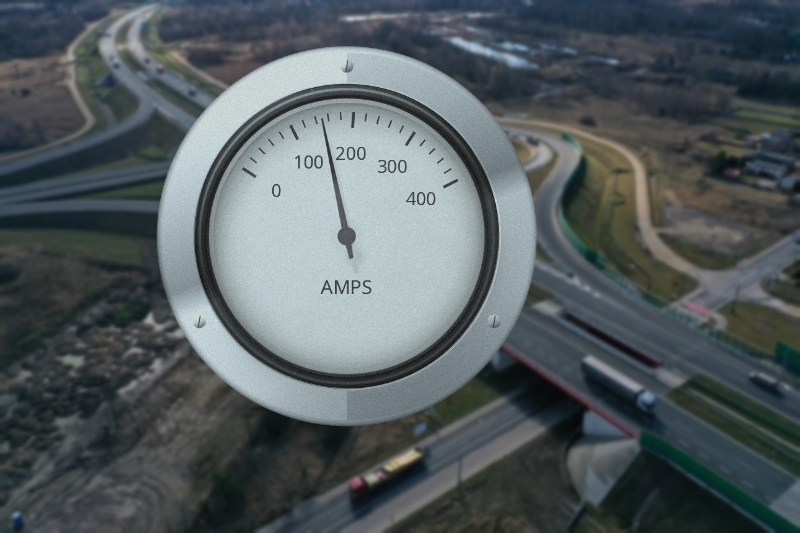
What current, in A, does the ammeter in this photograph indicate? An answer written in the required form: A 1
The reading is A 150
